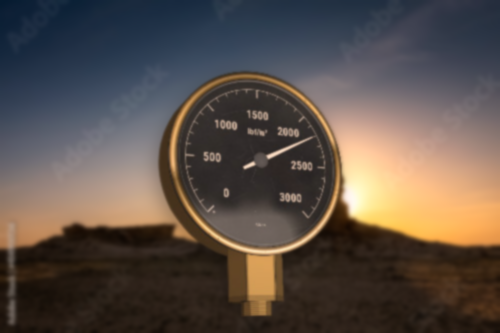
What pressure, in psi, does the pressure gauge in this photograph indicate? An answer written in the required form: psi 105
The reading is psi 2200
